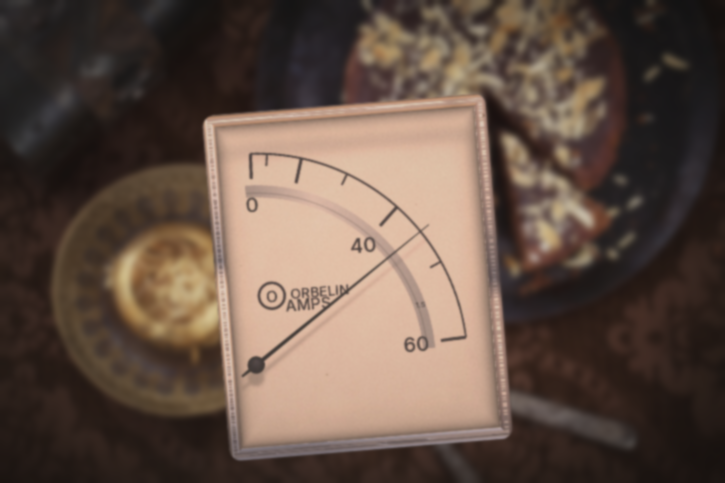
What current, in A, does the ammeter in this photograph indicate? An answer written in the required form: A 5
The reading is A 45
